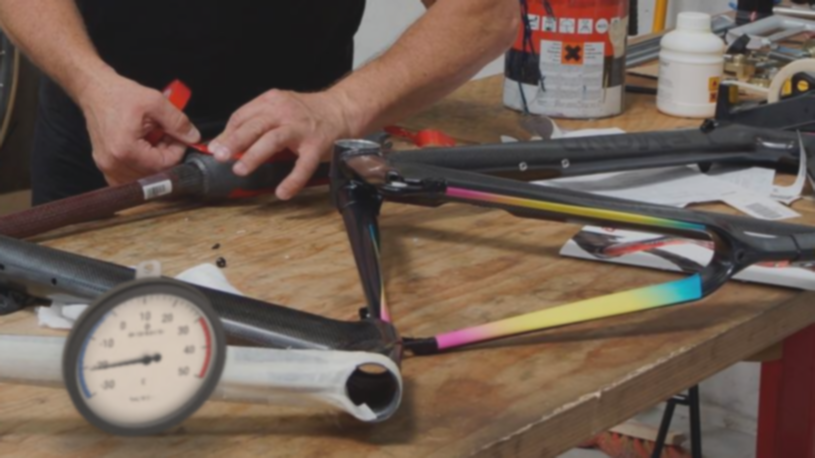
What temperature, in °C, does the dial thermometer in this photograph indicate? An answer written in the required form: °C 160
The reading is °C -20
